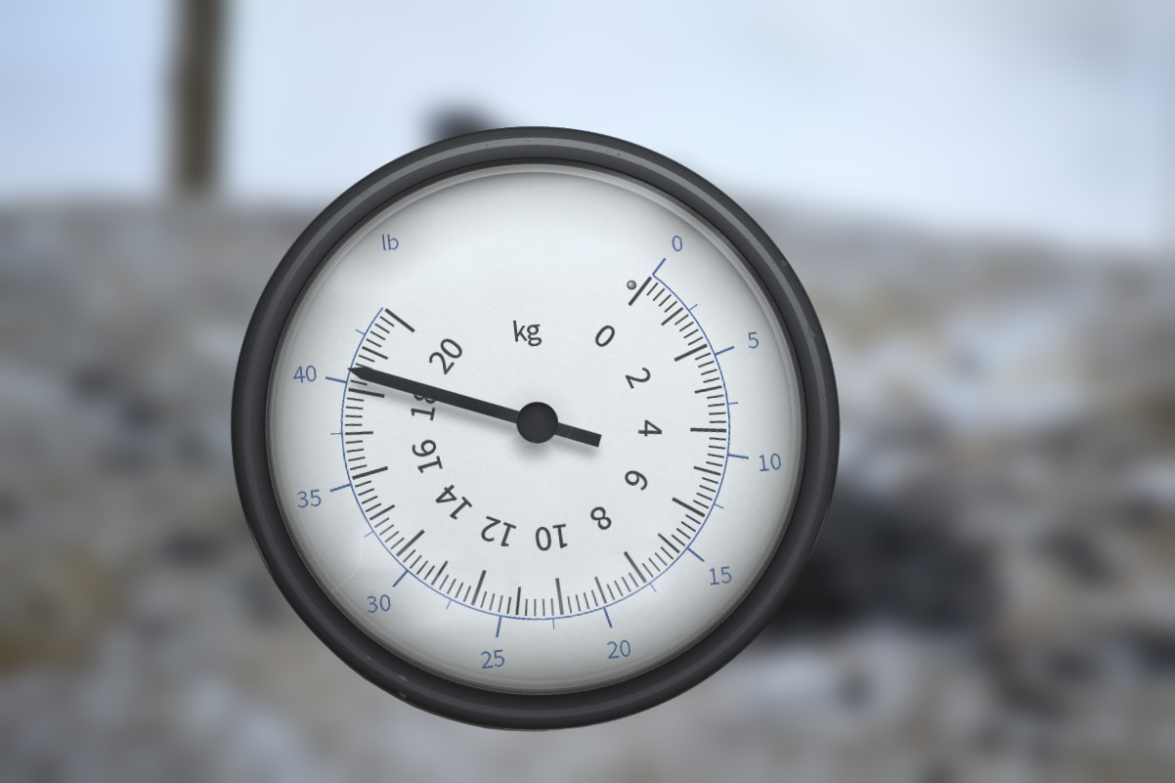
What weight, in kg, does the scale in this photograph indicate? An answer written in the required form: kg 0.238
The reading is kg 18.4
